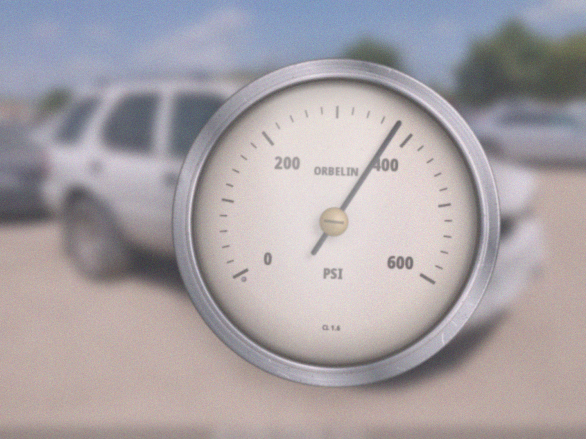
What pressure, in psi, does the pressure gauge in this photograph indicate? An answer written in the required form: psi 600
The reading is psi 380
